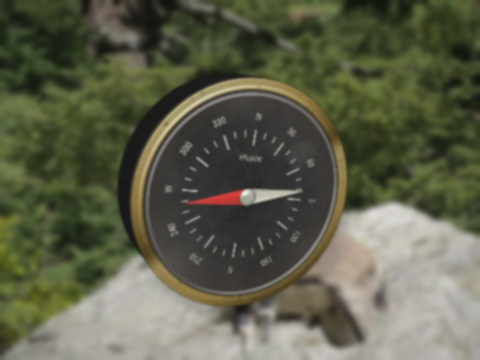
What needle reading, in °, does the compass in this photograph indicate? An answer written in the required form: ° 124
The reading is ° 260
